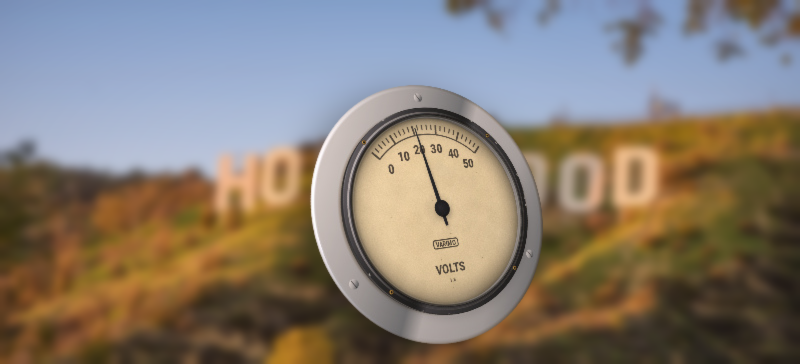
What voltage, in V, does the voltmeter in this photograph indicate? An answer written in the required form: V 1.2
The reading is V 20
